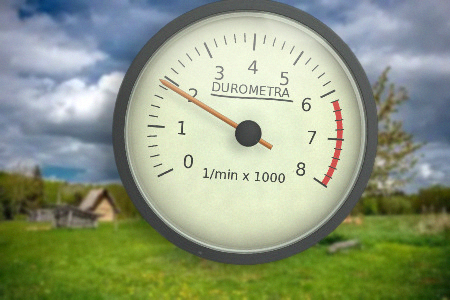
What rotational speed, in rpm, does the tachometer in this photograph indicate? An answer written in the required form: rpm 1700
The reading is rpm 1900
